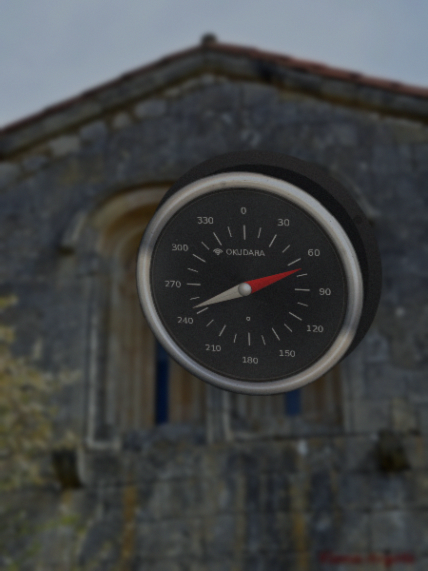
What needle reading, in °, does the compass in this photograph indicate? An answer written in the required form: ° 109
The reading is ° 67.5
